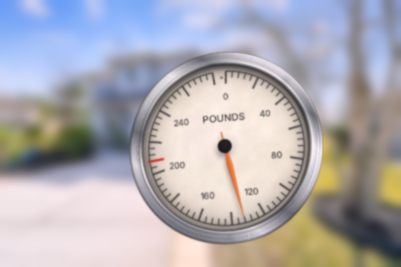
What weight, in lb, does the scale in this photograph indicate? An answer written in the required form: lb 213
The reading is lb 132
